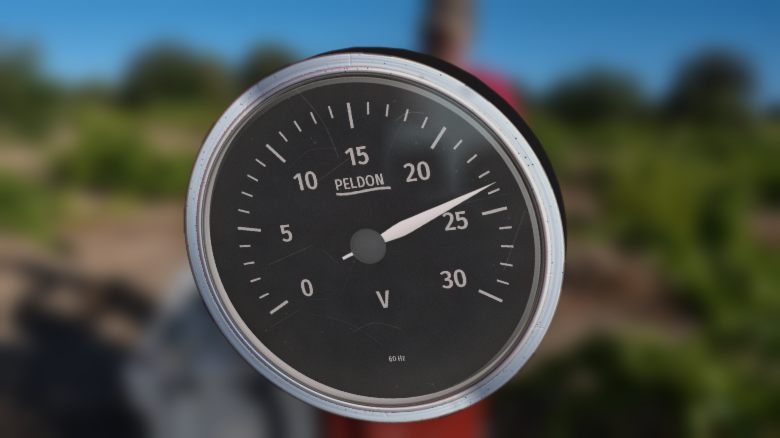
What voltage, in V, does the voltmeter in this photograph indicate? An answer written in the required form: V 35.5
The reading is V 23.5
